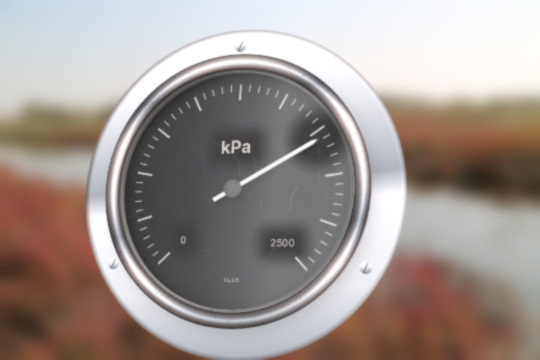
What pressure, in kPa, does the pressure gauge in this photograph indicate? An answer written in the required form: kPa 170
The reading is kPa 1800
